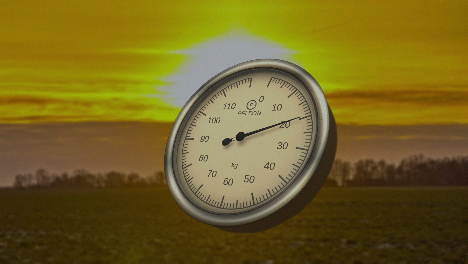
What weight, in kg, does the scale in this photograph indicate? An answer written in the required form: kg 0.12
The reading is kg 20
